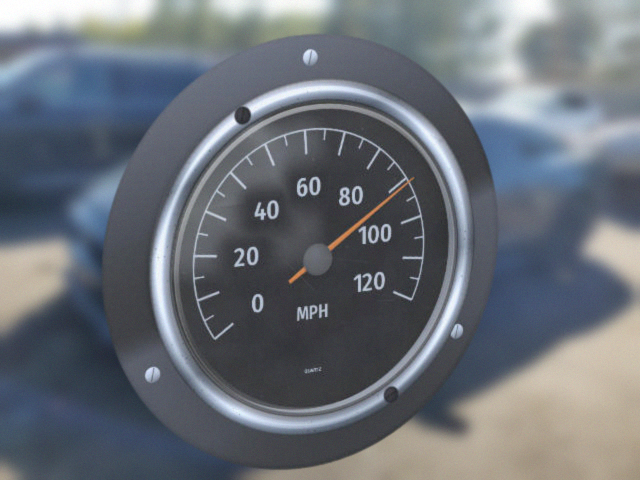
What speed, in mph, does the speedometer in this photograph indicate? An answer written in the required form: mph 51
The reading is mph 90
